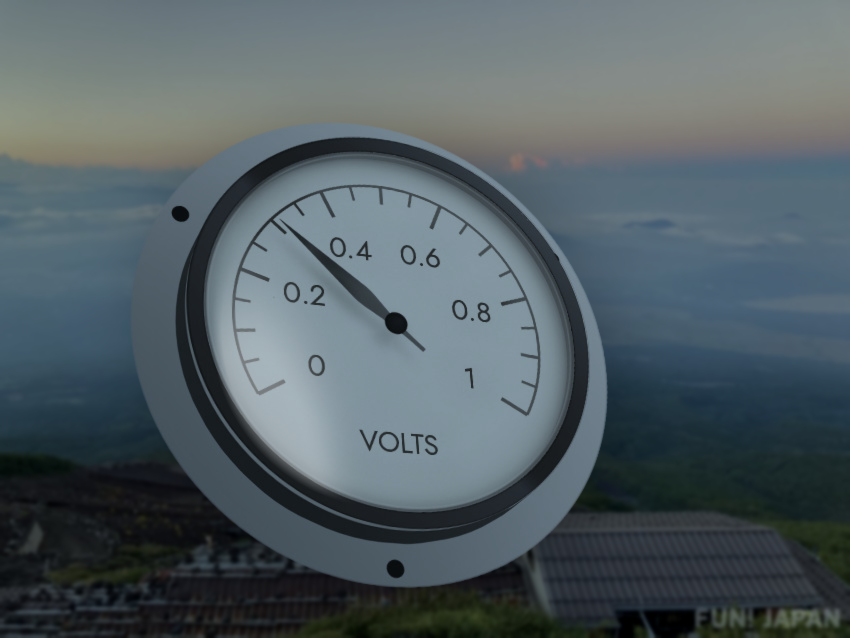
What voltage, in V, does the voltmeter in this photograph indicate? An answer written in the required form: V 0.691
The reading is V 0.3
